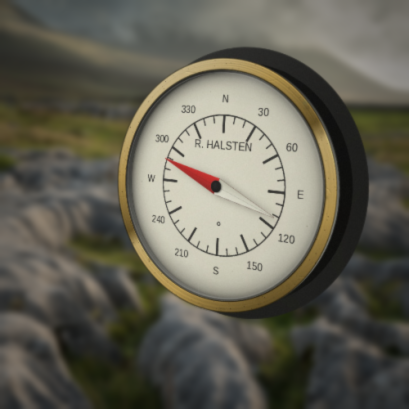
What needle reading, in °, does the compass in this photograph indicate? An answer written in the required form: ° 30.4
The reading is ° 290
